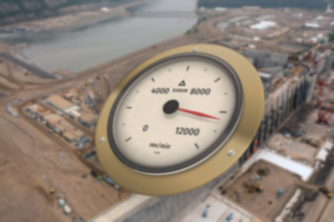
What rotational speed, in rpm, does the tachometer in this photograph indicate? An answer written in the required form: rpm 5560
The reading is rpm 10500
